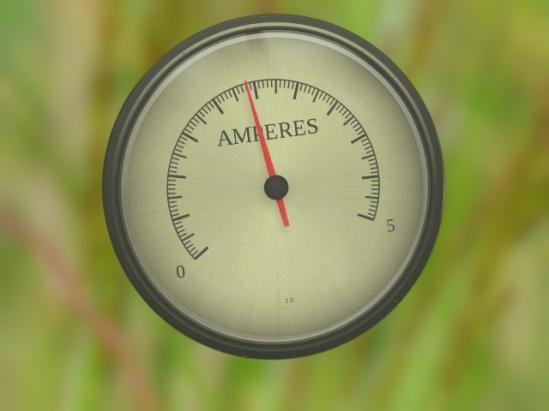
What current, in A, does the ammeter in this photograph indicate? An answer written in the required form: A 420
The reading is A 2.4
